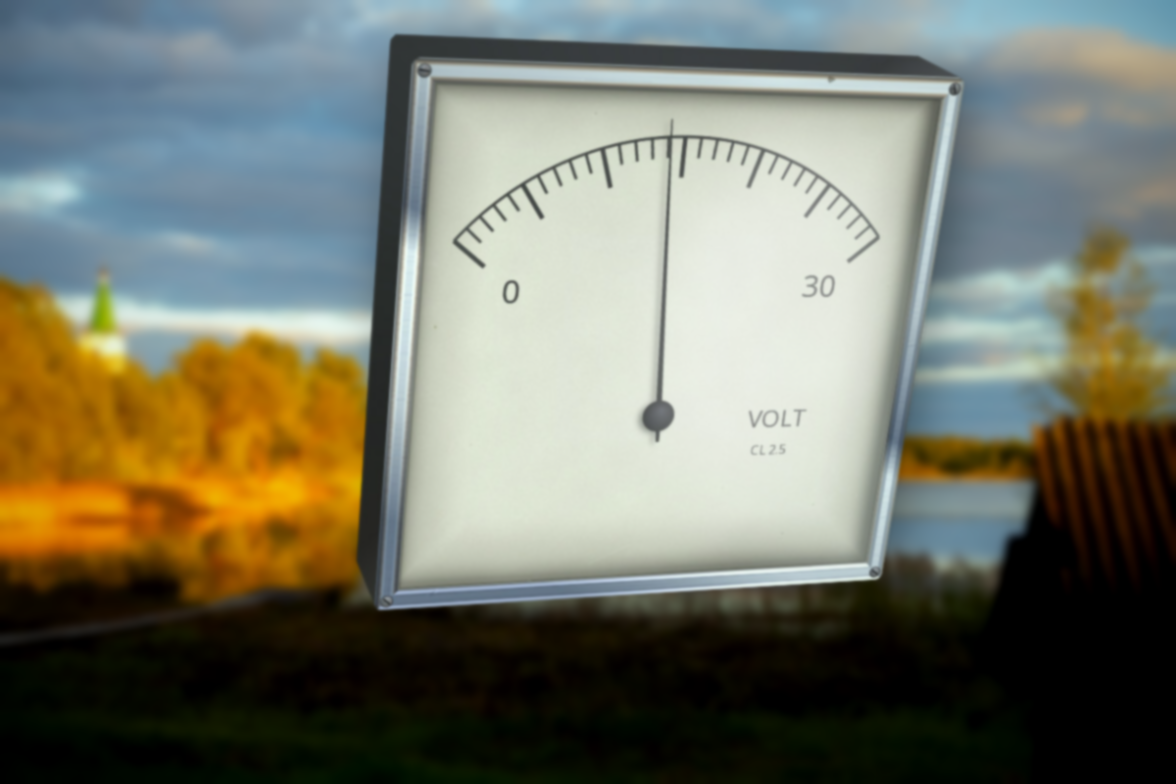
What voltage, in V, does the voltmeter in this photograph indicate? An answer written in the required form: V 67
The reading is V 14
